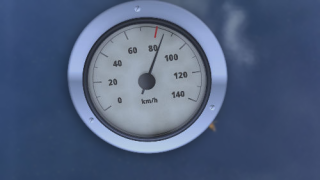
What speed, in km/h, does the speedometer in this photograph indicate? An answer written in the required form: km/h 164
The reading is km/h 85
